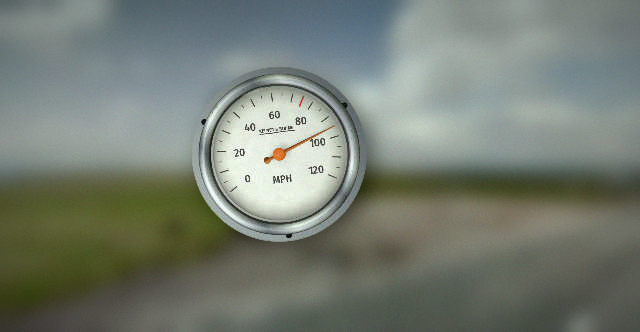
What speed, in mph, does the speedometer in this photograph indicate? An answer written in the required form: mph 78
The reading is mph 95
